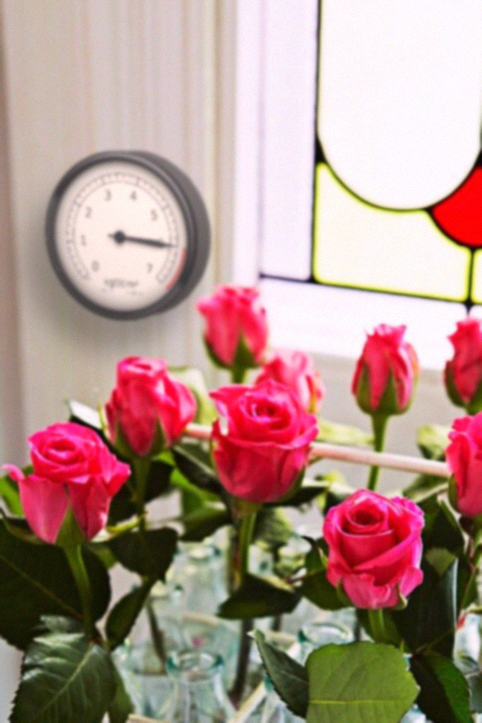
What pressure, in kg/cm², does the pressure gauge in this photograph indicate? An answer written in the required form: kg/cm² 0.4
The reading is kg/cm² 6
